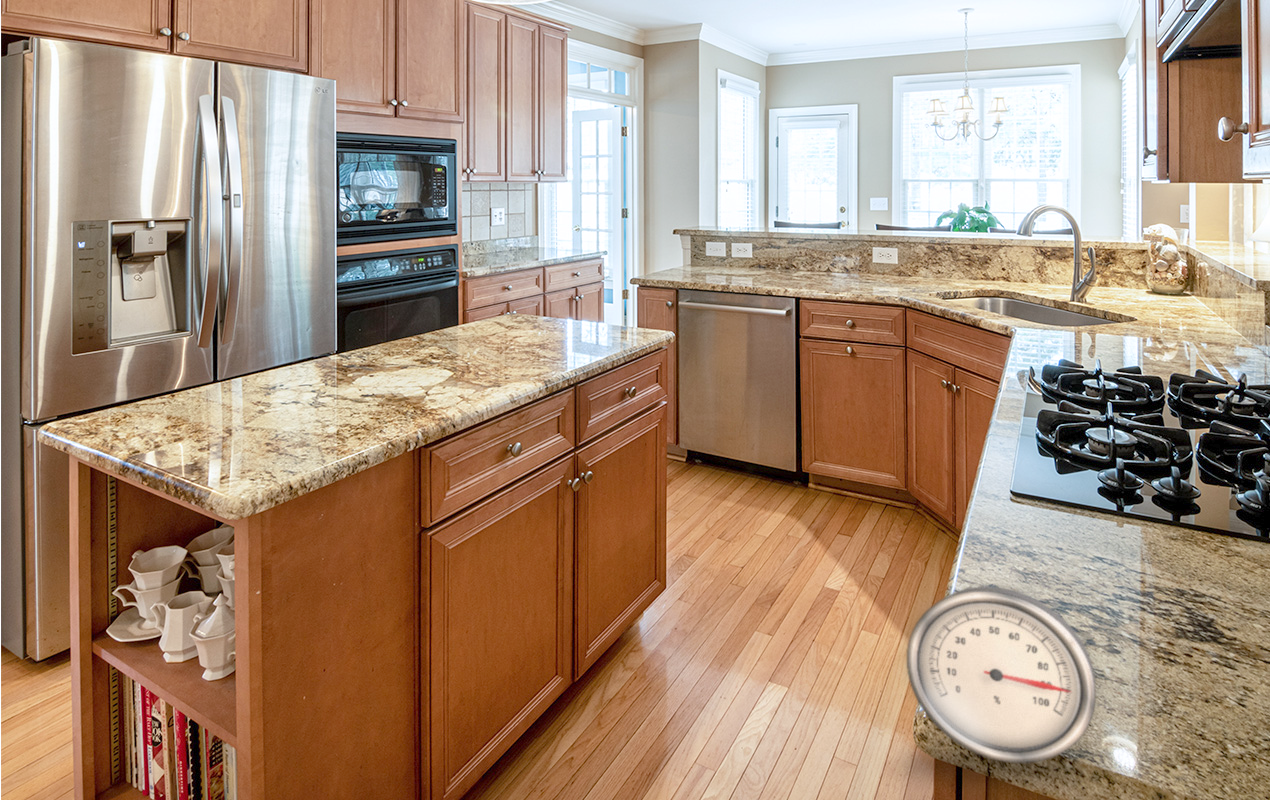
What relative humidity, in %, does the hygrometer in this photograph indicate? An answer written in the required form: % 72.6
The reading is % 90
